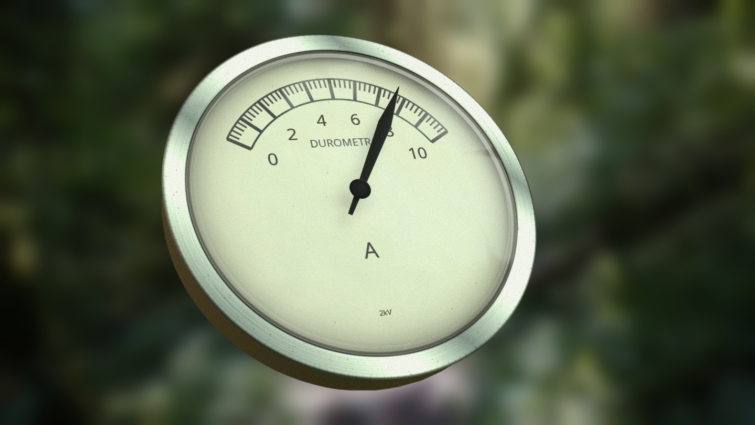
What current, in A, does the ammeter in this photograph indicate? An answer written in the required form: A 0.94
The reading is A 7.6
